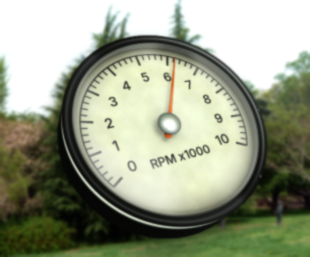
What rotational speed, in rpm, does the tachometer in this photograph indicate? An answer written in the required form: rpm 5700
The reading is rpm 6200
